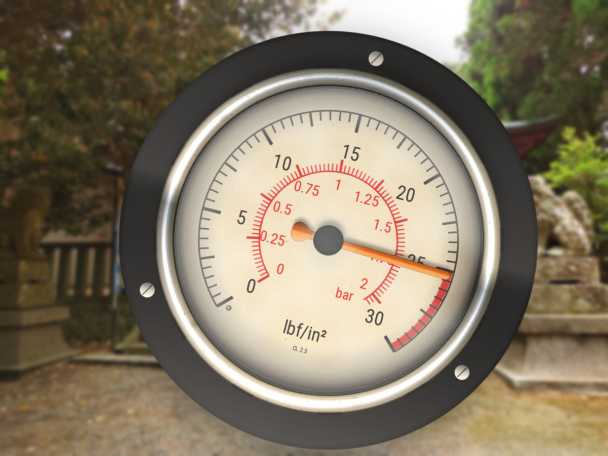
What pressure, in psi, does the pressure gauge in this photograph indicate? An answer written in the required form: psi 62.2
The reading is psi 25.25
